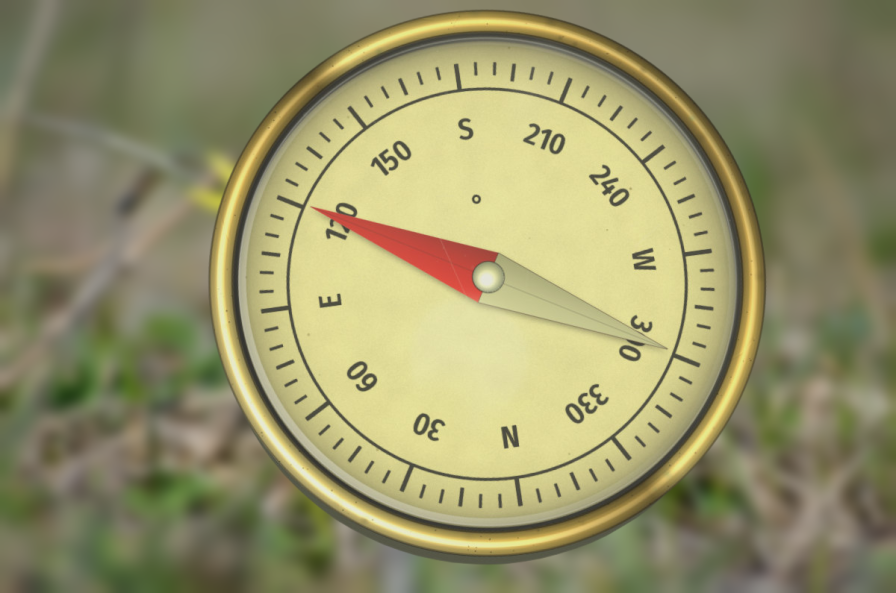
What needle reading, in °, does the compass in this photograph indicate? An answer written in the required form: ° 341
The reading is ° 120
